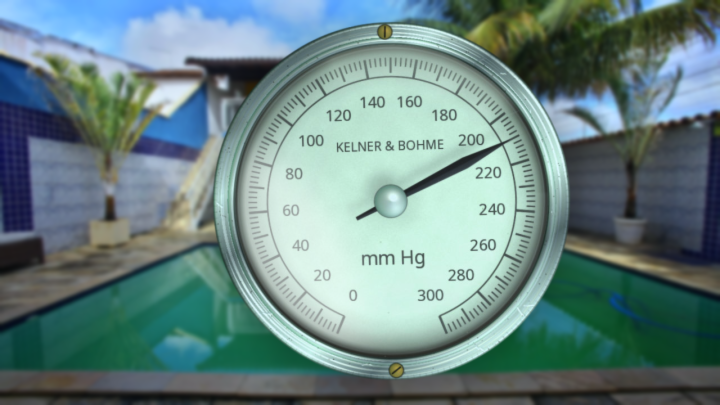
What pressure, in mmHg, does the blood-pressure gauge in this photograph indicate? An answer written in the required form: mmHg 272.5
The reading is mmHg 210
